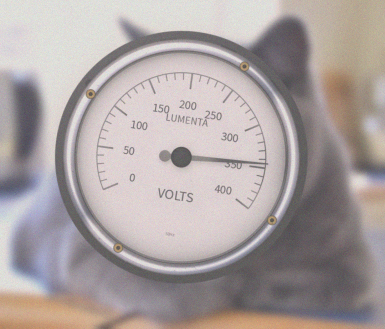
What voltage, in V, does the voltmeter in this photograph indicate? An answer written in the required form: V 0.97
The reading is V 345
